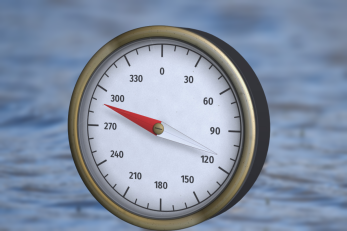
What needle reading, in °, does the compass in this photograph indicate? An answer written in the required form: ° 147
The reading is ° 290
